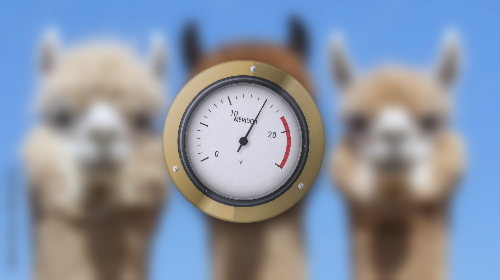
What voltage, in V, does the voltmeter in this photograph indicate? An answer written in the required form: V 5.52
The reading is V 15
